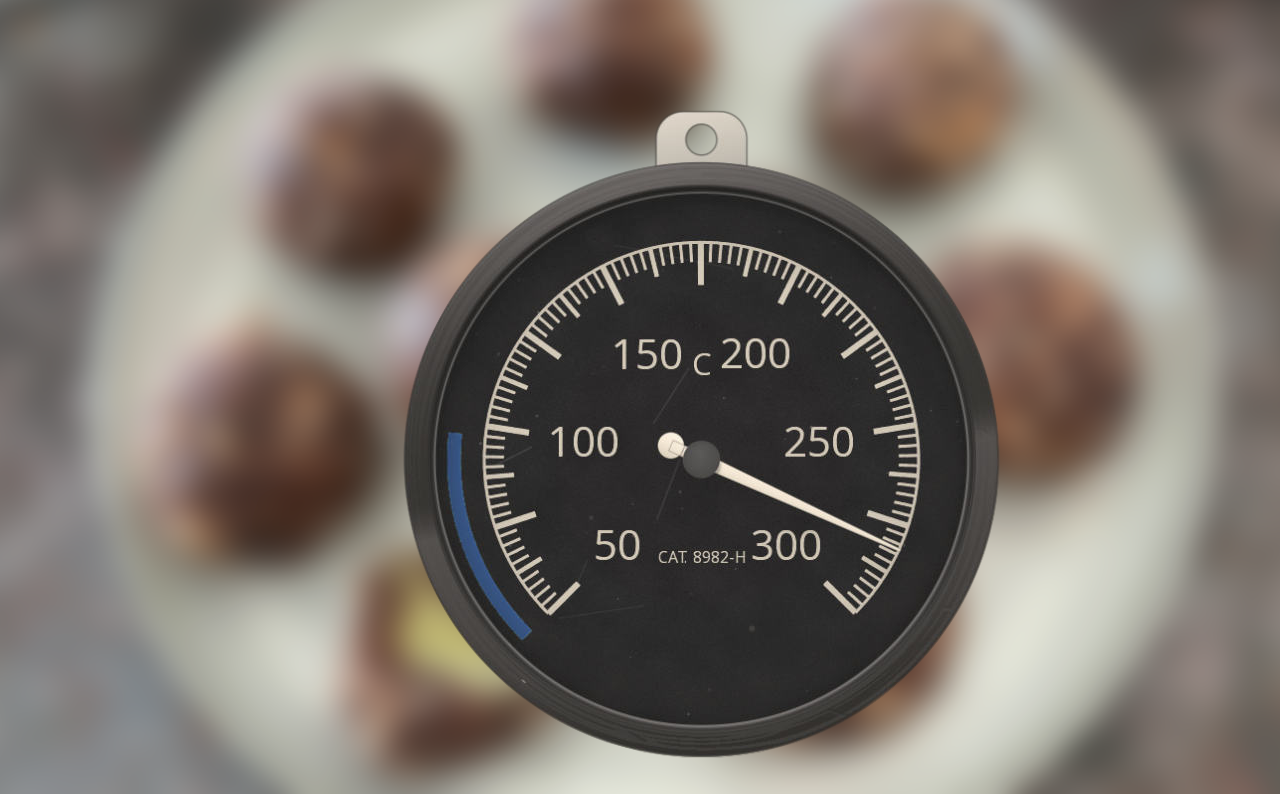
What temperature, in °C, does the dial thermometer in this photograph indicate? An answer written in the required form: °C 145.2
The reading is °C 281.25
